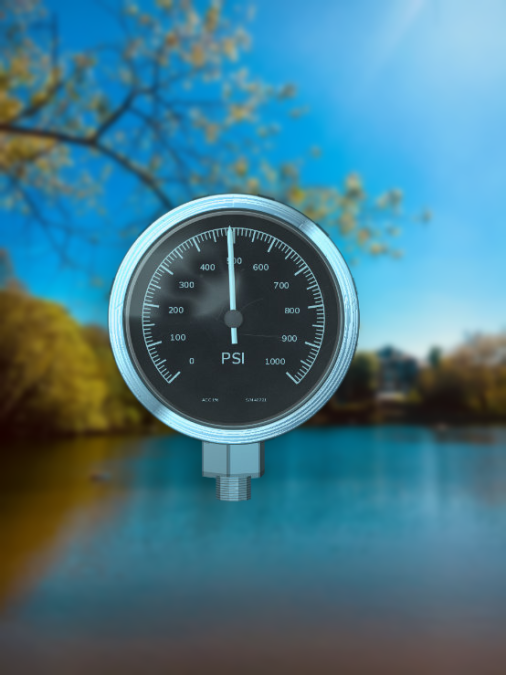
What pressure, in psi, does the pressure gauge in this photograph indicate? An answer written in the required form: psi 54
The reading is psi 490
